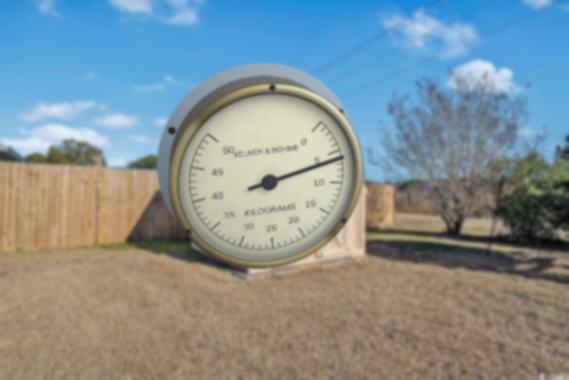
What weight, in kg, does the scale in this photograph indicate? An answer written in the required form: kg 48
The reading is kg 6
